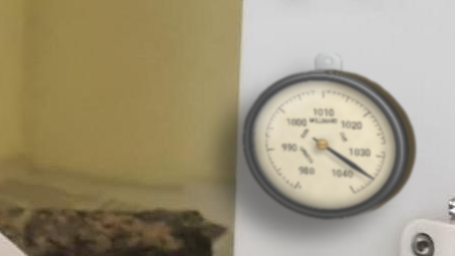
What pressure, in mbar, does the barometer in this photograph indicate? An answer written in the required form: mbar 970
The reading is mbar 1035
